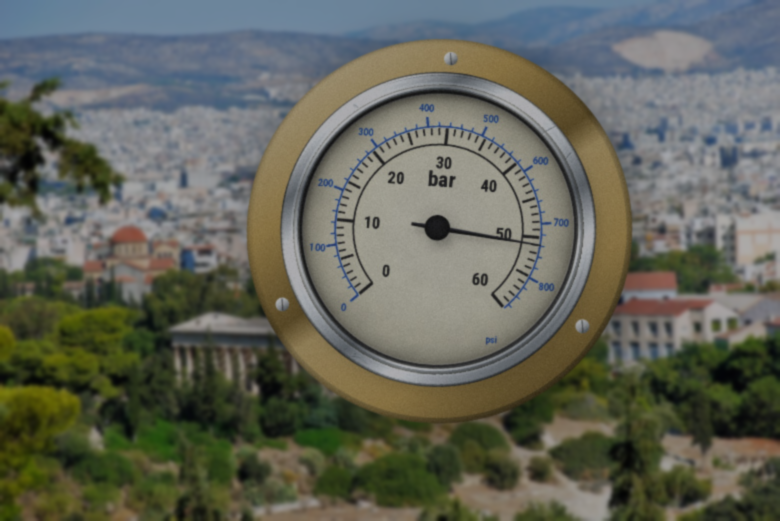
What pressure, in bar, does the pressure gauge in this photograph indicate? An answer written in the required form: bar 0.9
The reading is bar 51
